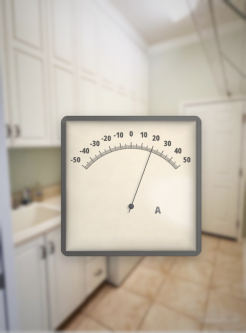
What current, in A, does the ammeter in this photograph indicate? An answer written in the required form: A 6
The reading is A 20
